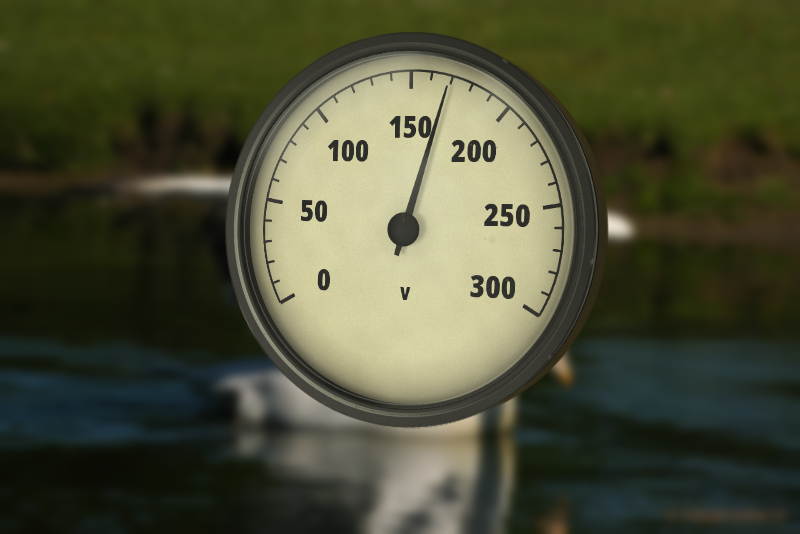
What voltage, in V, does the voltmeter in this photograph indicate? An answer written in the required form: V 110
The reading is V 170
